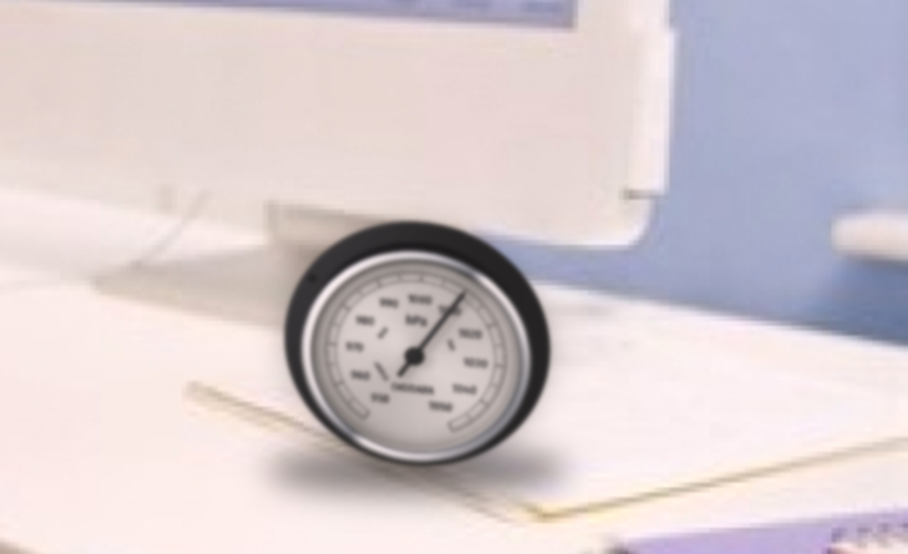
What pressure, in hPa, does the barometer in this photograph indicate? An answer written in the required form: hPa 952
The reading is hPa 1010
